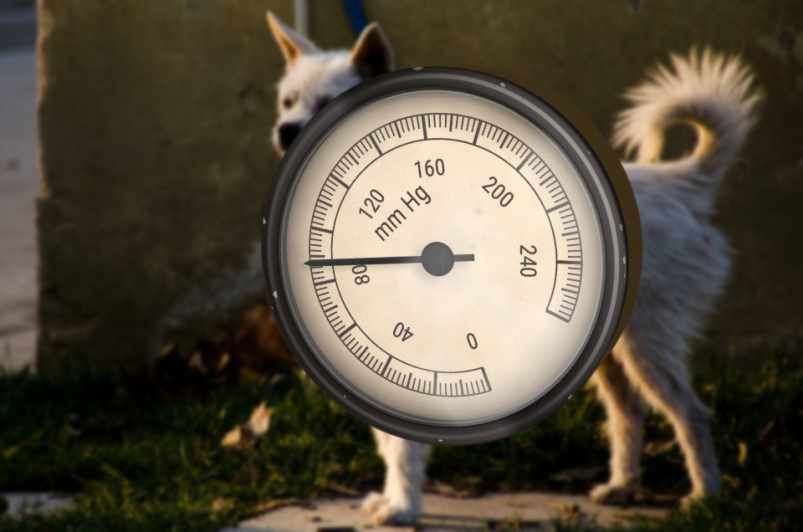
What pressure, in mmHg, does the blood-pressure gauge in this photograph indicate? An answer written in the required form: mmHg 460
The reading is mmHg 88
